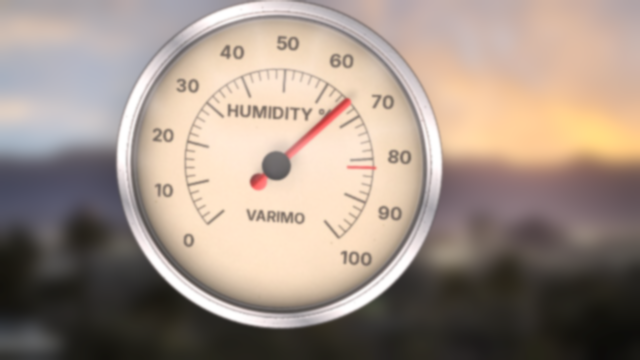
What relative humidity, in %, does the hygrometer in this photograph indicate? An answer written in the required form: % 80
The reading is % 66
